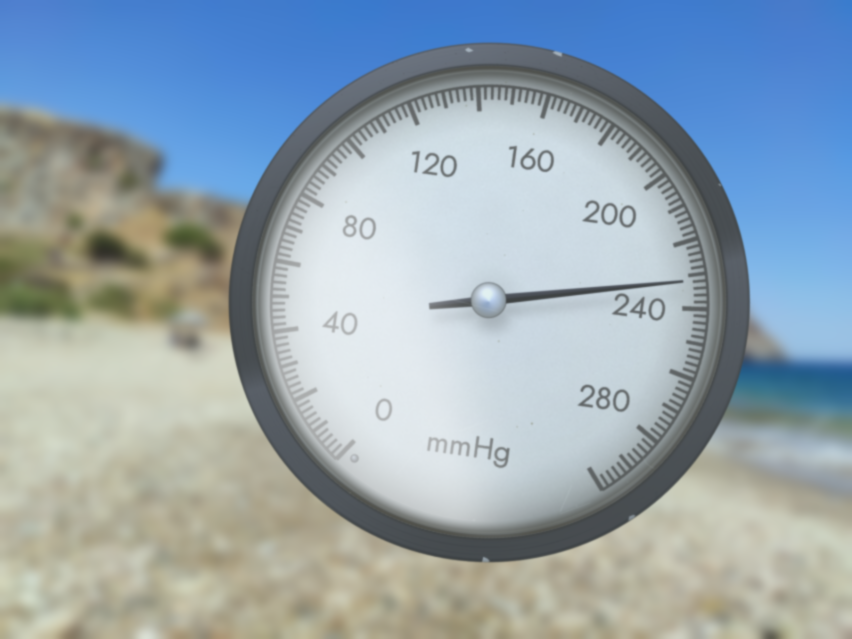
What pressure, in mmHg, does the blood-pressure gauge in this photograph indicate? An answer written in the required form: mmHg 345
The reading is mmHg 232
